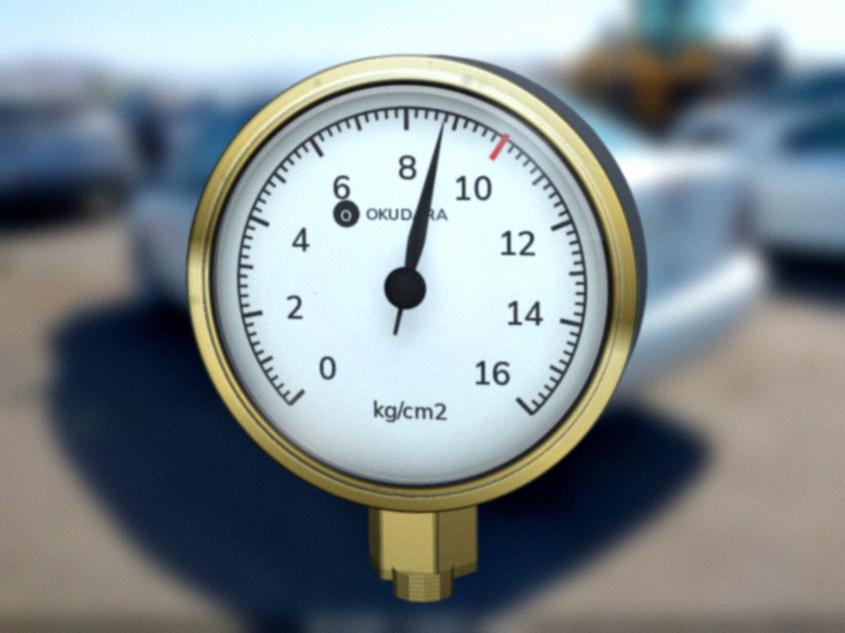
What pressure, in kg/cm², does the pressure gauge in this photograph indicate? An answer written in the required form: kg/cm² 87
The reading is kg/cm² 8.8
